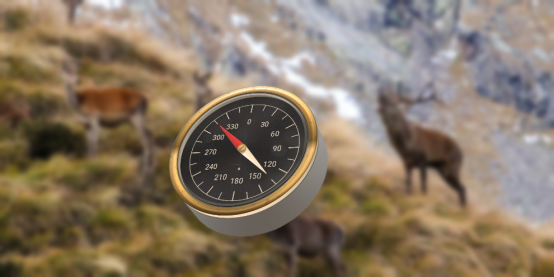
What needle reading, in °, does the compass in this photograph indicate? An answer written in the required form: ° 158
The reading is ° 315
